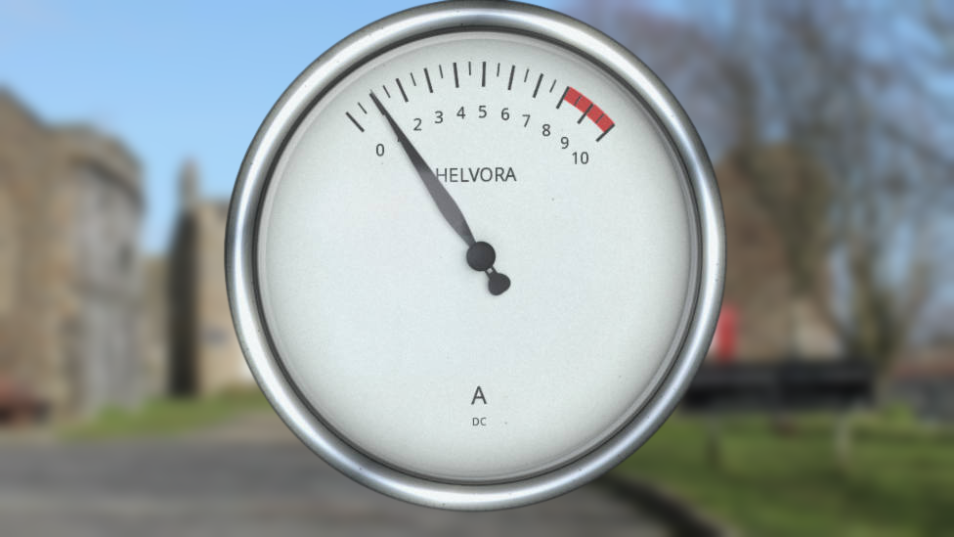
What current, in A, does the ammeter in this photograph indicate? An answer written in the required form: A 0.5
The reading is A 1
